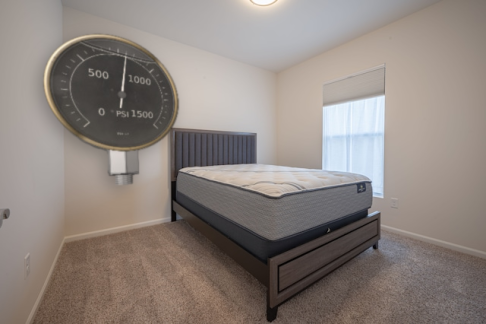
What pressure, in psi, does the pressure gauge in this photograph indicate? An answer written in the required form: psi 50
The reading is psi 800
